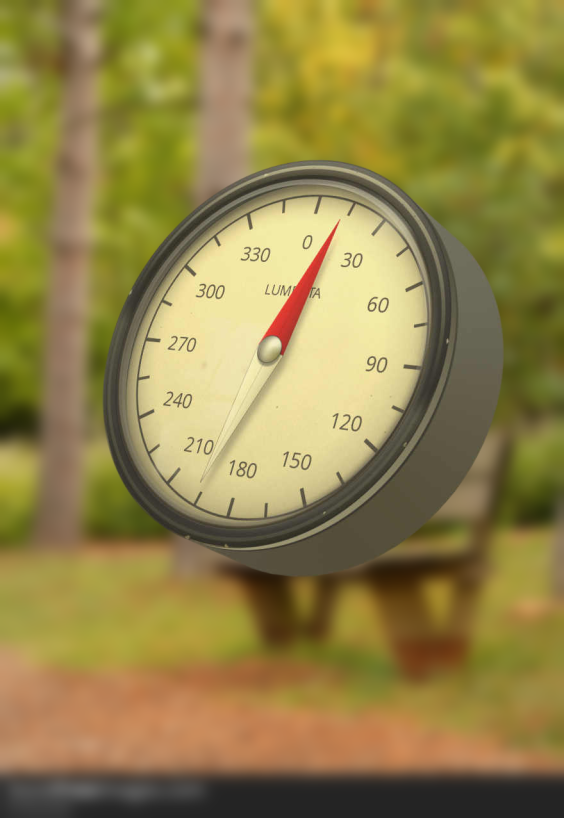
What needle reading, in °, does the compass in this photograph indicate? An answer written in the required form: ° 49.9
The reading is ° 15
